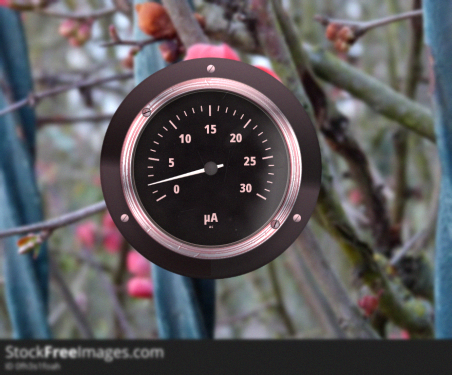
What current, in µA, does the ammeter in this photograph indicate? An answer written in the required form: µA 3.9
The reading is µA 2
